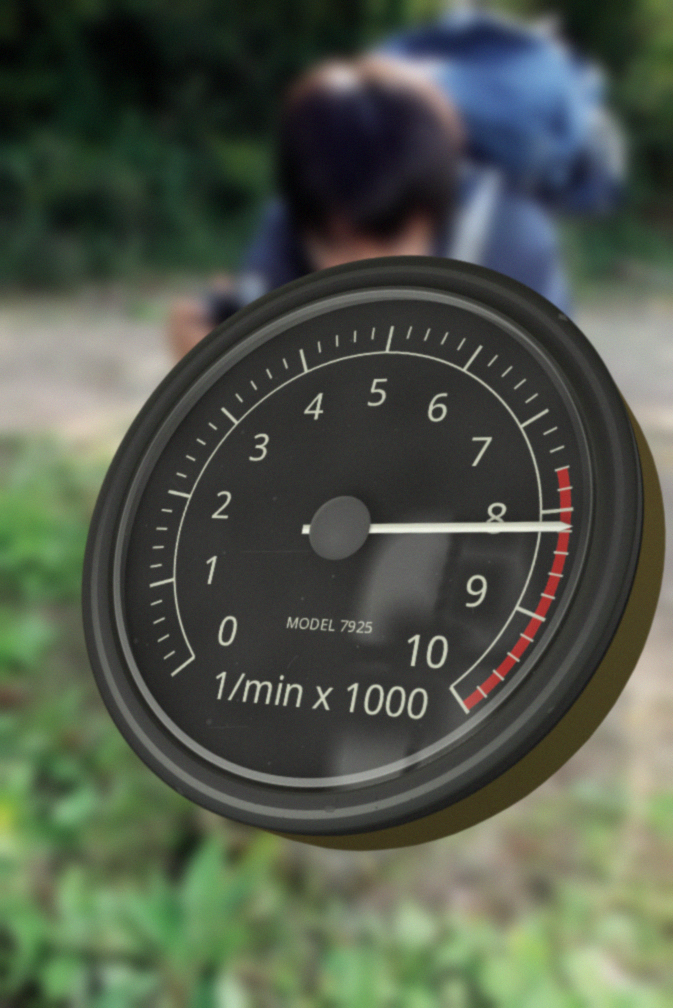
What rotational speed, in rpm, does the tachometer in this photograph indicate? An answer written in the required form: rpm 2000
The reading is rpm 8200
